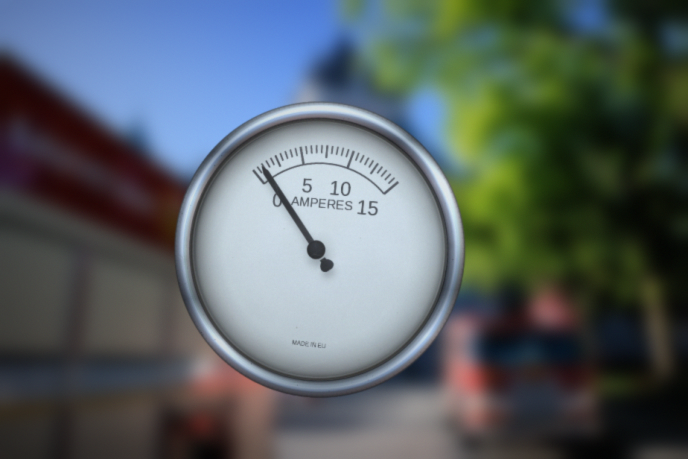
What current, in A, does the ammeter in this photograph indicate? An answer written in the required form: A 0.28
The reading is A 1
